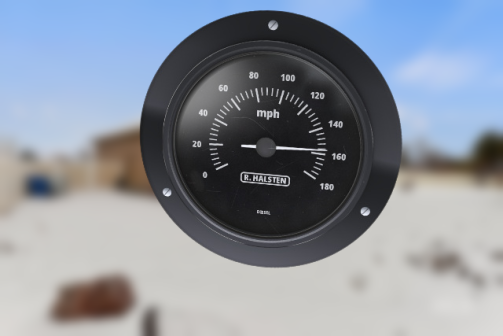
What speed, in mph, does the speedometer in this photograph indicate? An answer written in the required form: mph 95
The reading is mph 156
